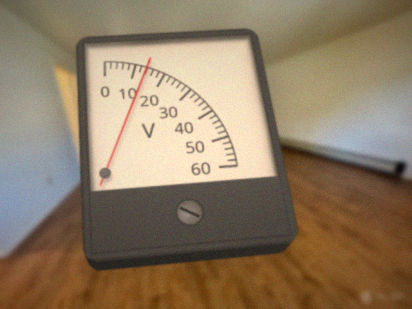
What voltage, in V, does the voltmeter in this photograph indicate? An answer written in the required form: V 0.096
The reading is V 14
